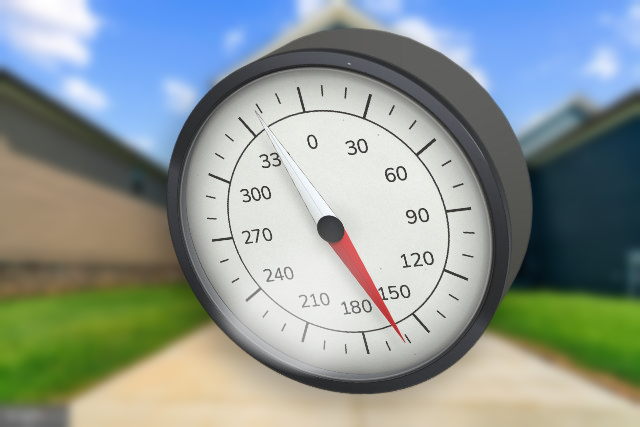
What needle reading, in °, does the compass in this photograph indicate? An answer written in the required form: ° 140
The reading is ° 160
